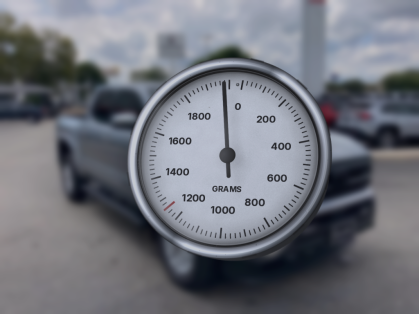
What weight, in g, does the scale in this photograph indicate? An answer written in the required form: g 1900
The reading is g 1980
